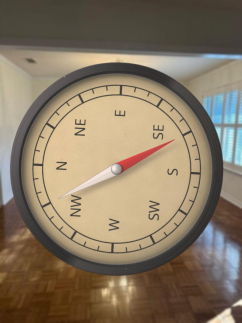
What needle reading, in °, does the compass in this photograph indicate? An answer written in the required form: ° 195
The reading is ° 150
